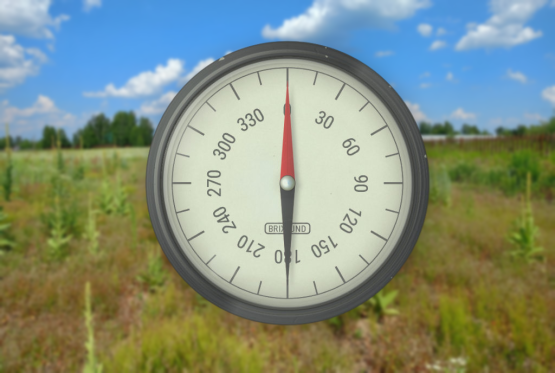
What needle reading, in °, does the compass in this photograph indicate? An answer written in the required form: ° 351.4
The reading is ° 0
